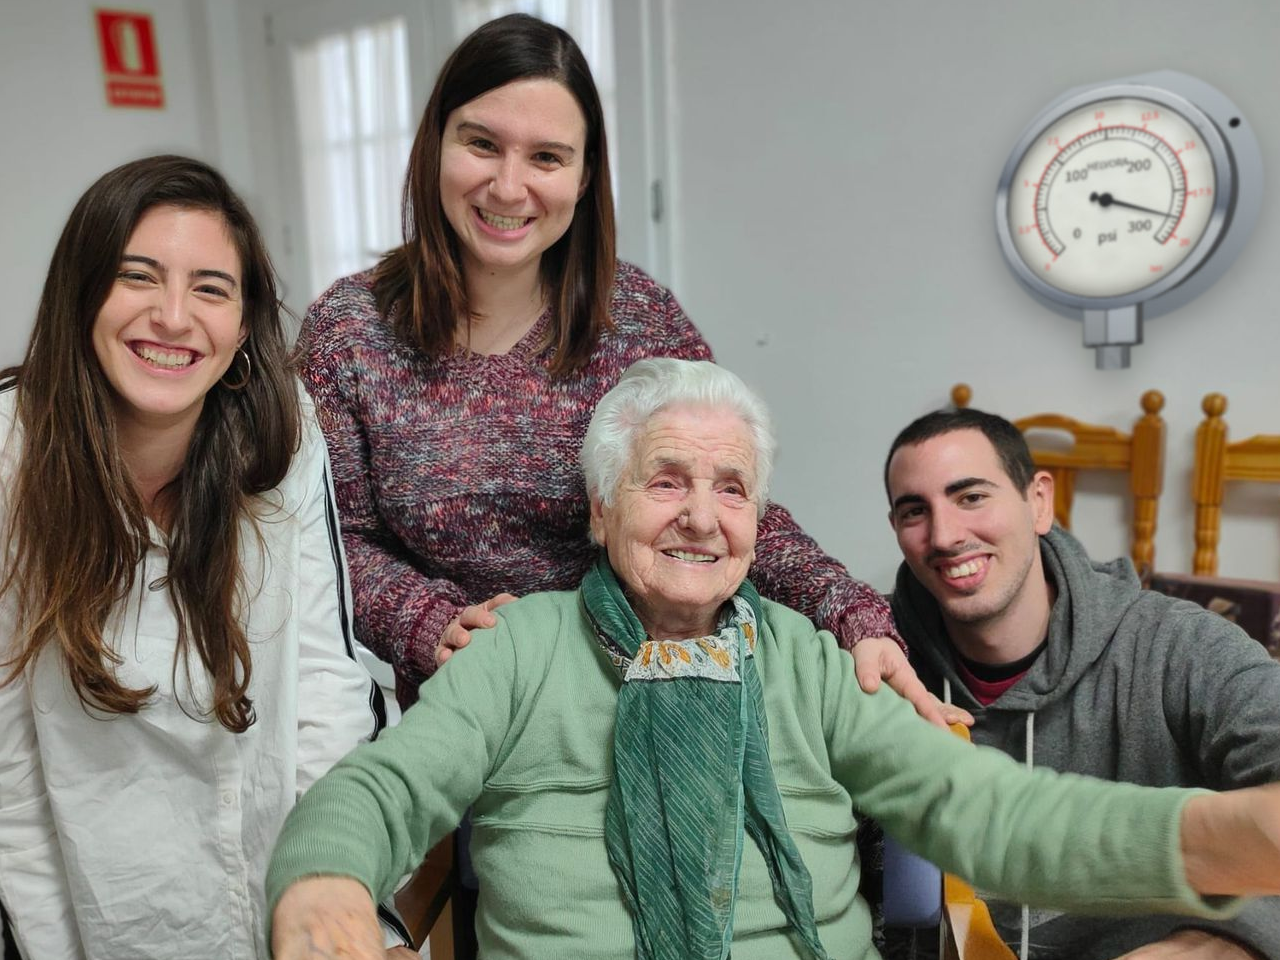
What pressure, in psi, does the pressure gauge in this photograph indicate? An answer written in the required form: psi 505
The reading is psi 275
